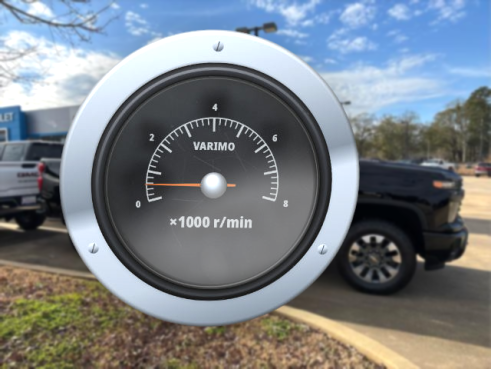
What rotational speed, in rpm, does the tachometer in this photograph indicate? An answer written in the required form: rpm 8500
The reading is rpm 600
